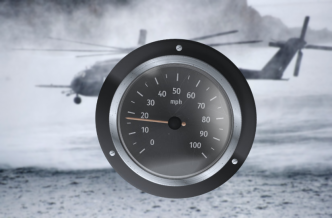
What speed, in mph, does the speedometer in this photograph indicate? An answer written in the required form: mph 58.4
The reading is mph 17.5
